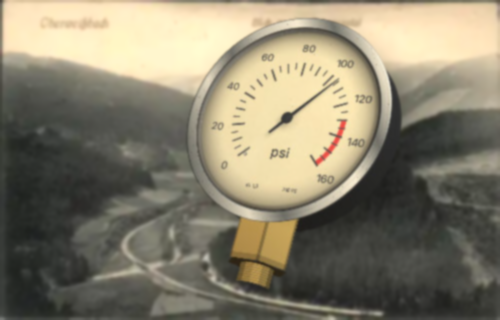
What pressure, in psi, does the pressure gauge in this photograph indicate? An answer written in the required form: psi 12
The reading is psi 105
